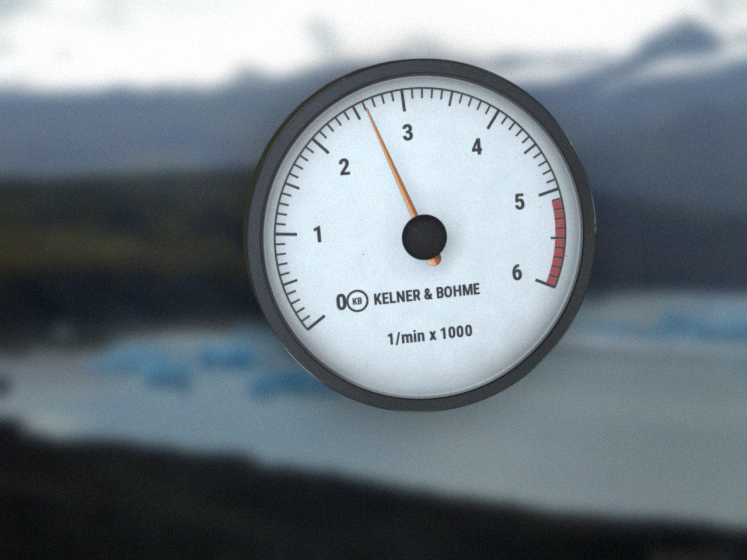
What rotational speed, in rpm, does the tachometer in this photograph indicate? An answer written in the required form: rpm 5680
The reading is rpm 2600
